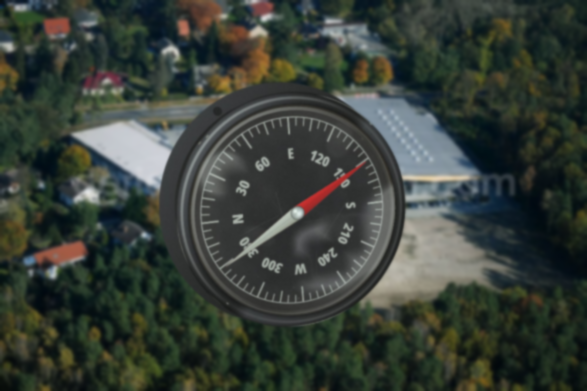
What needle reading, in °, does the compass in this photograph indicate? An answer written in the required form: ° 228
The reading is ° 150
